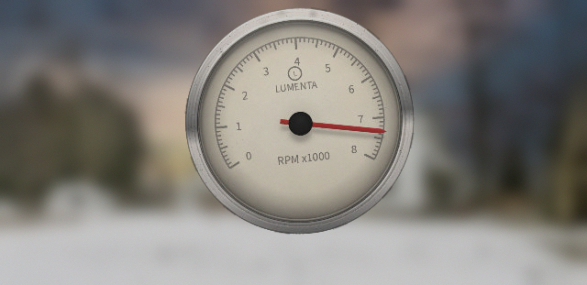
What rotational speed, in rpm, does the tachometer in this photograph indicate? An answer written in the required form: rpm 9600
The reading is rpm 7300
